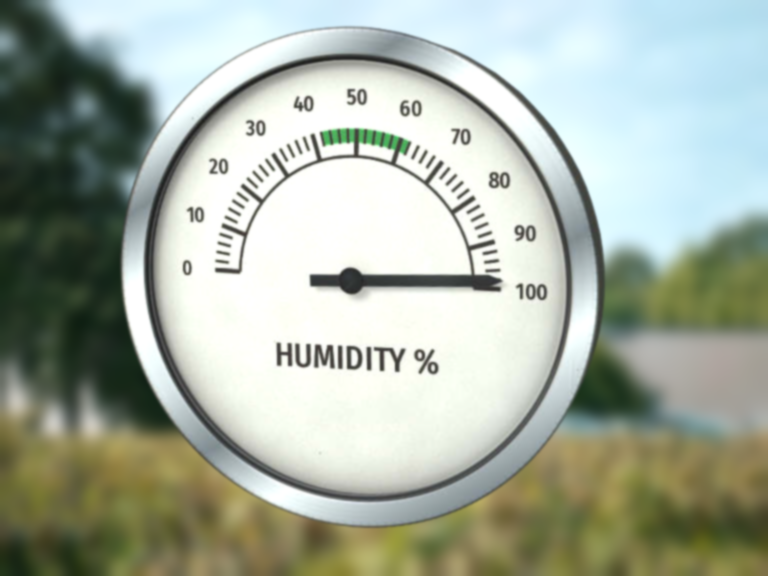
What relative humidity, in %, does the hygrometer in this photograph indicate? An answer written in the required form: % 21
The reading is % 98
